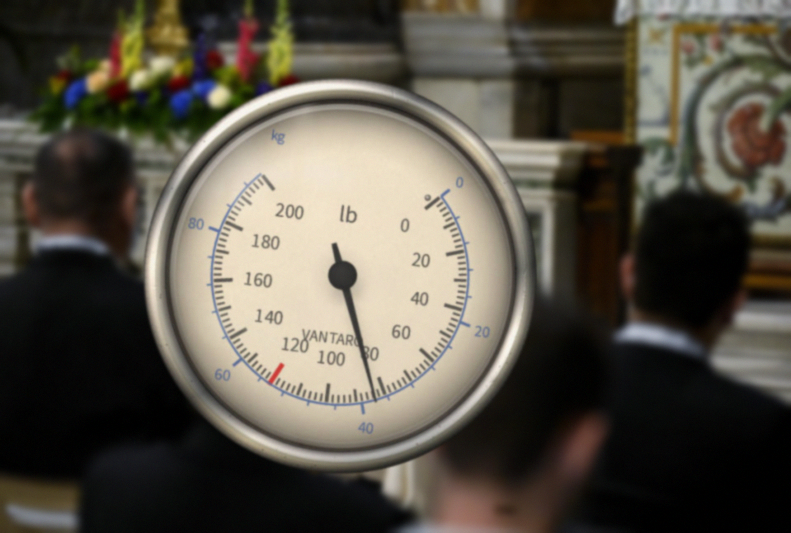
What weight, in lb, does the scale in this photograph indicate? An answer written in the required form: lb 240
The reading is lb 84
